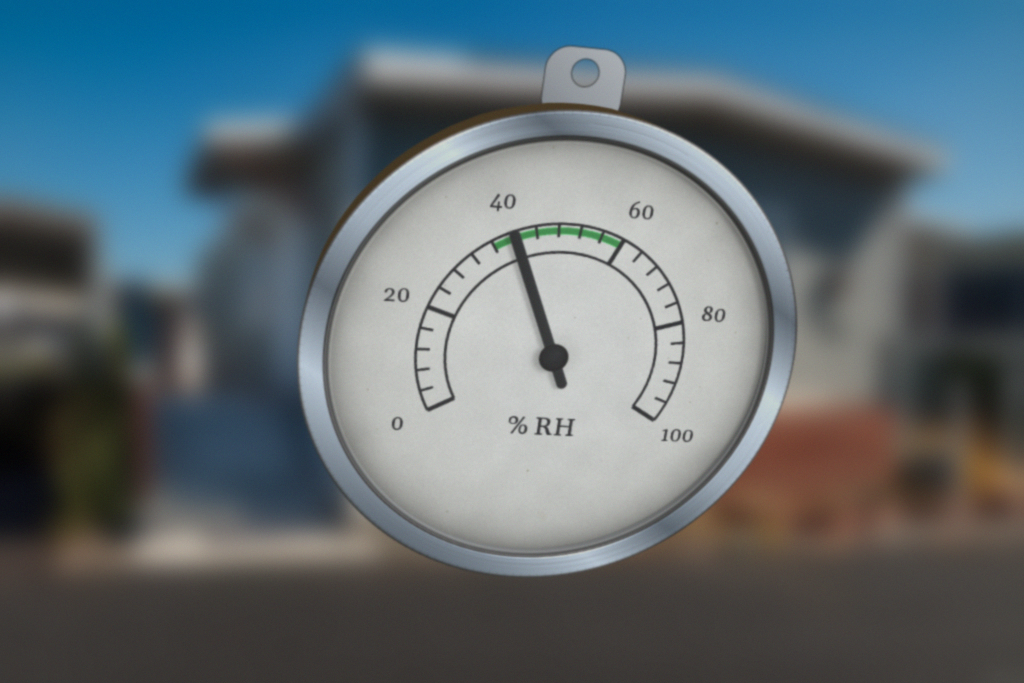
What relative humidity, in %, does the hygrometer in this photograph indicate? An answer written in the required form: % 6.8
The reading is % 40
